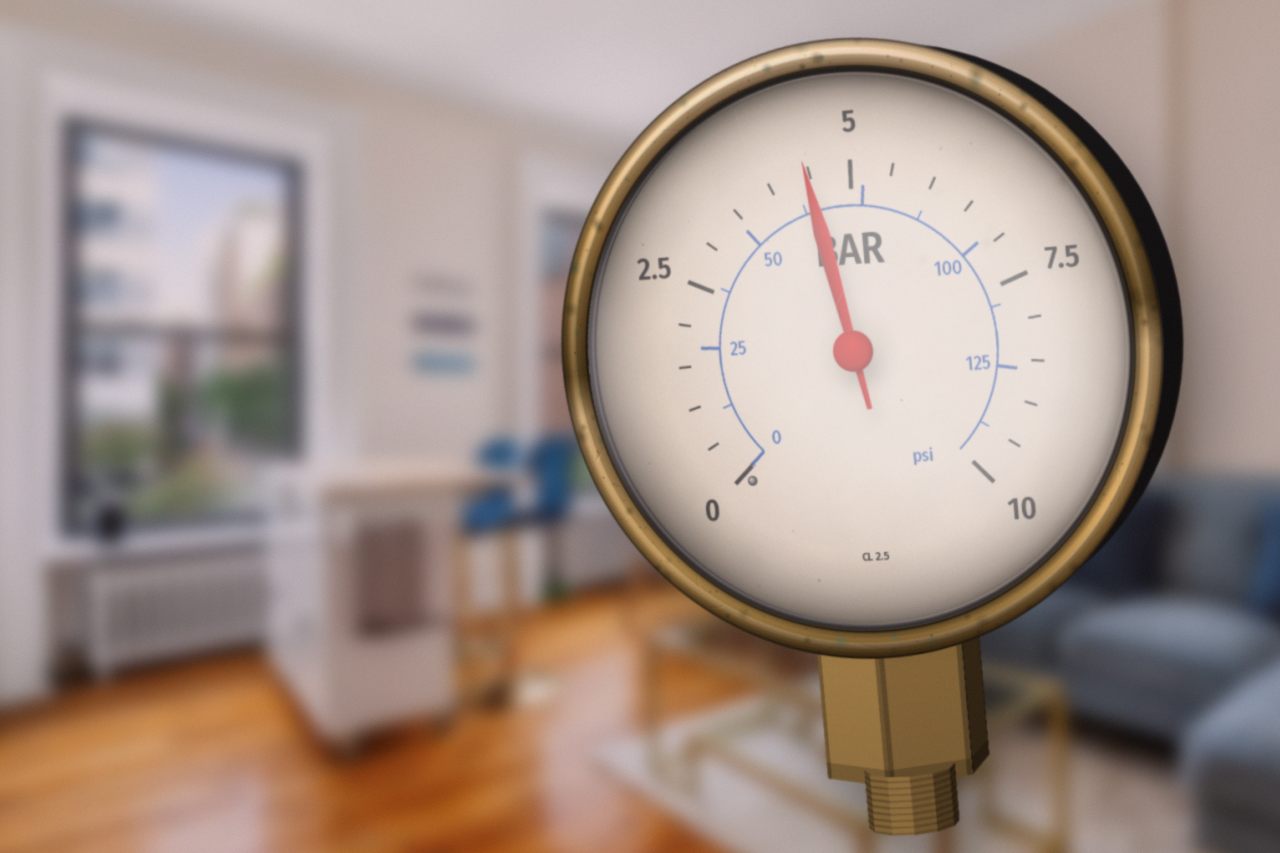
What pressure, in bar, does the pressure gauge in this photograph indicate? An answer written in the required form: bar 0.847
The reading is bar 4.5
